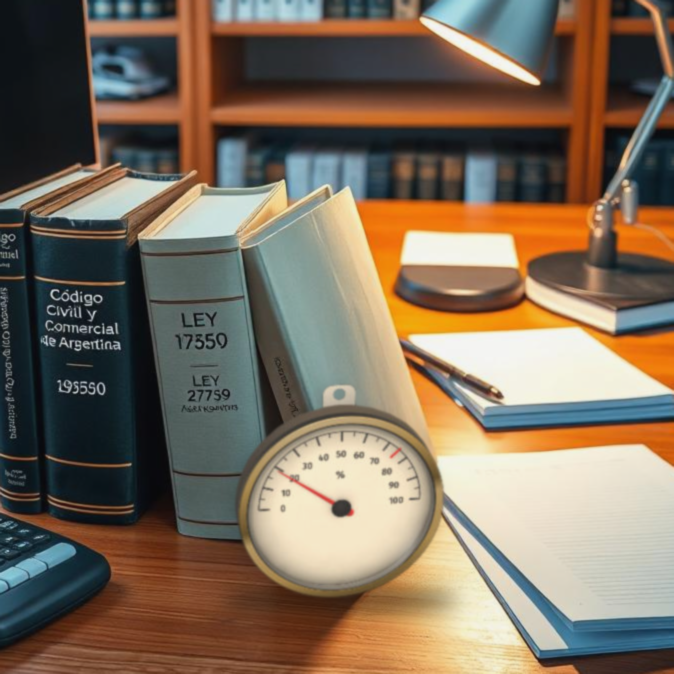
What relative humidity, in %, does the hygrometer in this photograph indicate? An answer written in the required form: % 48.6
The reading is % 20
